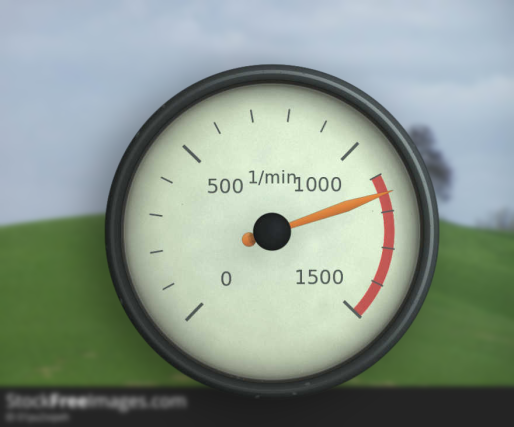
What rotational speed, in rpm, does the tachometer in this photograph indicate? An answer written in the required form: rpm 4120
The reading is rpm 1150
